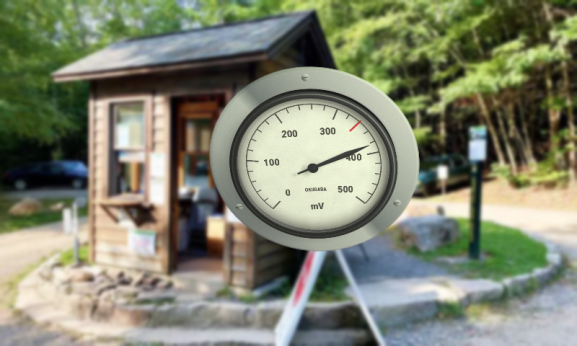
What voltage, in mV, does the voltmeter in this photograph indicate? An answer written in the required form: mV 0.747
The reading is mV 380
